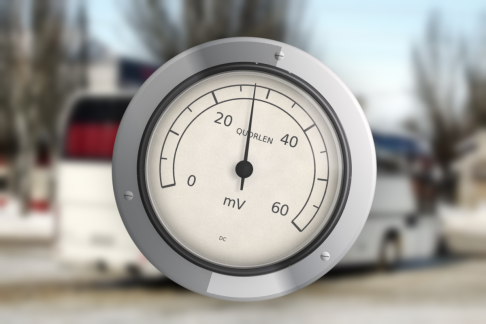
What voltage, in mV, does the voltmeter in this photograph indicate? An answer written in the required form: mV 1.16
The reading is mV 27.5
